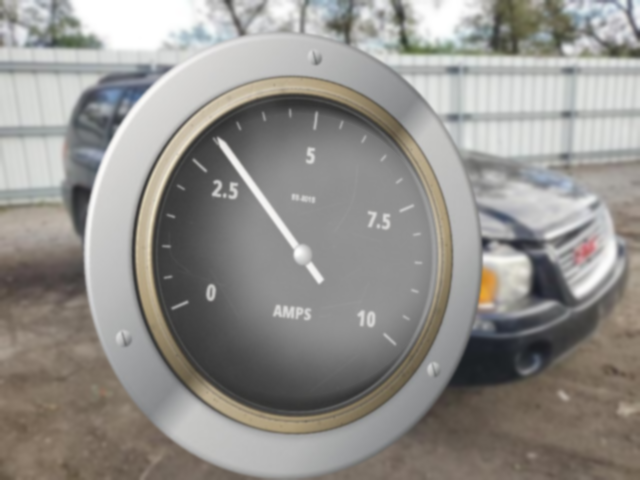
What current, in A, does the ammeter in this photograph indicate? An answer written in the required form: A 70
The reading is A 3
